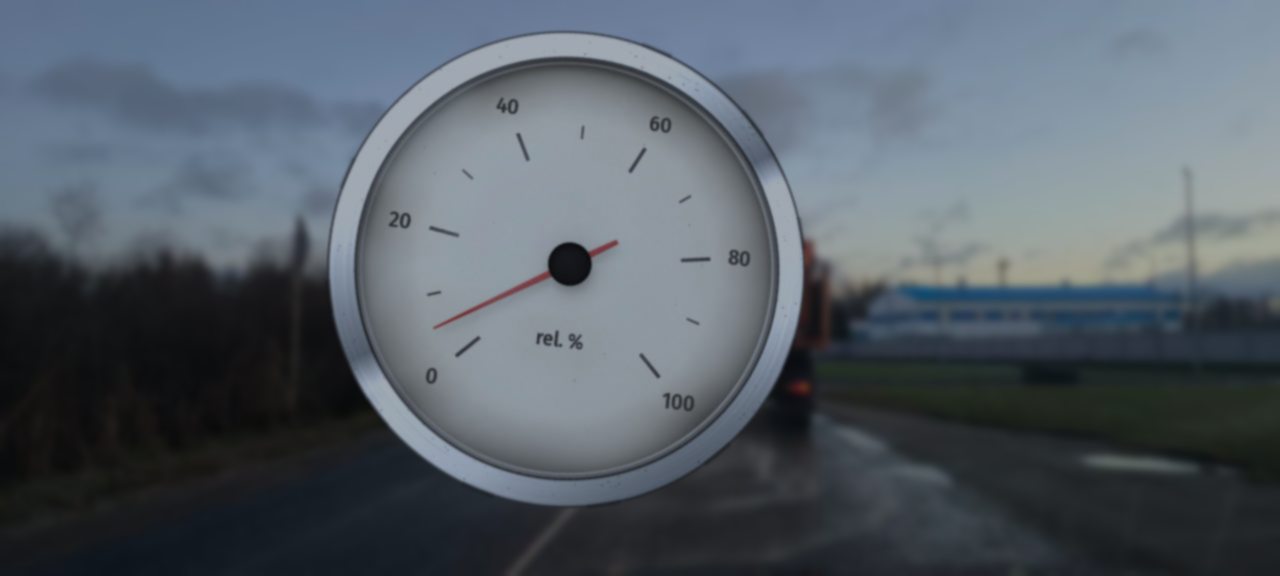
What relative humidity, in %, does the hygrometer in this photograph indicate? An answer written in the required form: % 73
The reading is % 5
